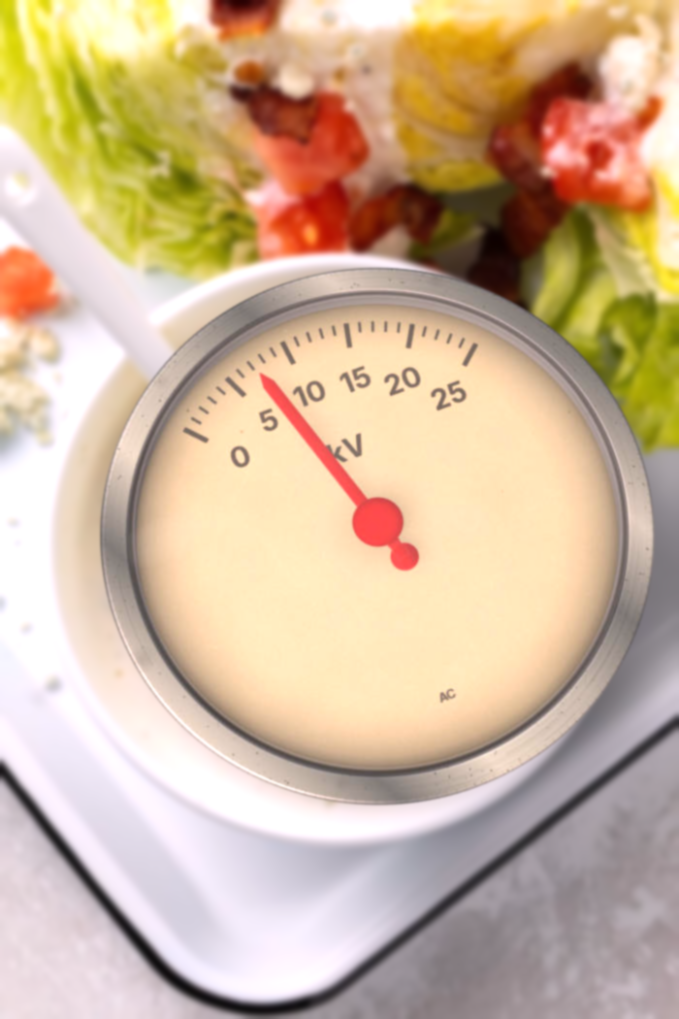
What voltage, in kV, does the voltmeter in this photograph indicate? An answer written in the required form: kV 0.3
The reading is kV 7
